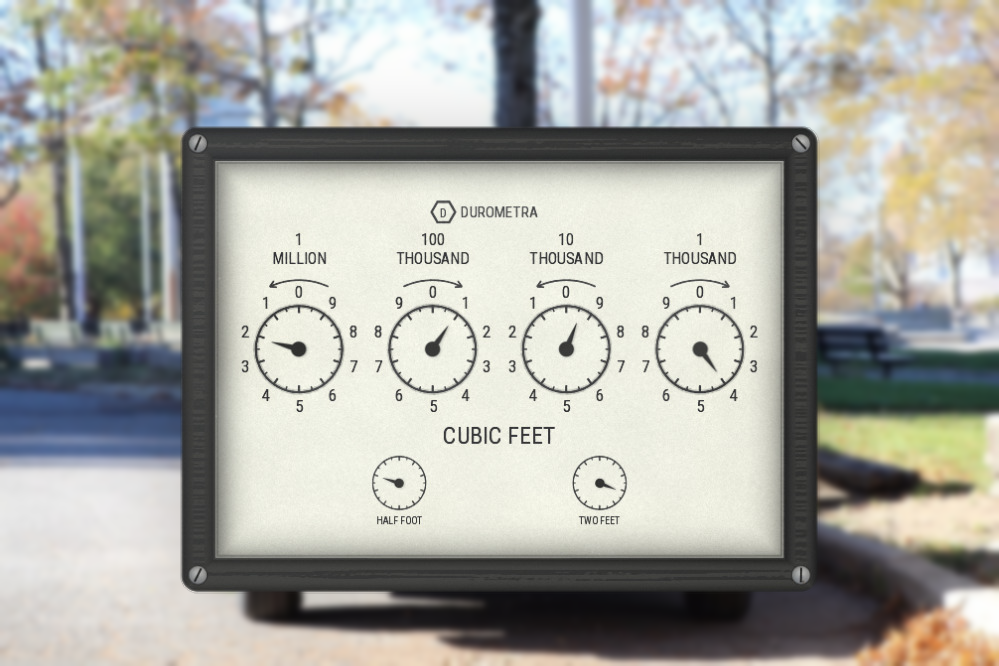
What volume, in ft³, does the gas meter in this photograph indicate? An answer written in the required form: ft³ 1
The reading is ft³ 209400
